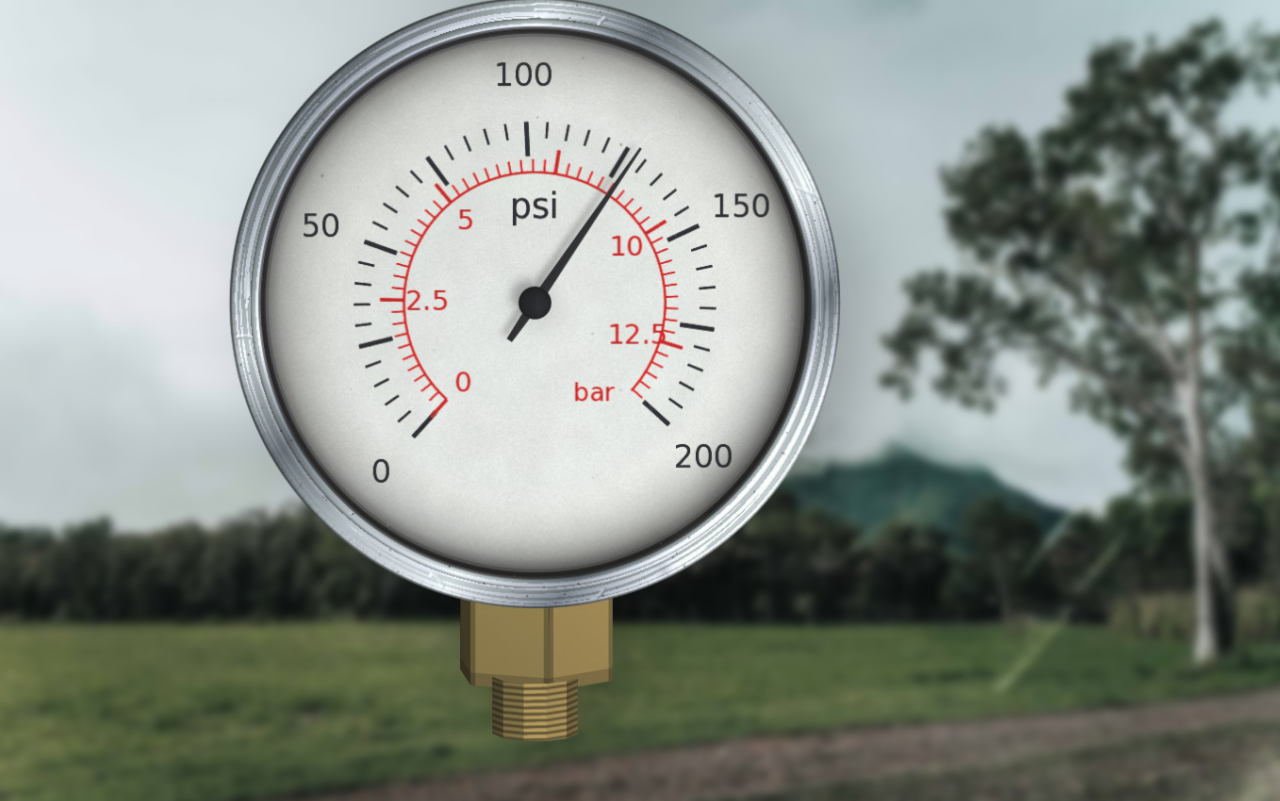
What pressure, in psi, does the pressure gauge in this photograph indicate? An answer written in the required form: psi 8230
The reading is psi 127.5
